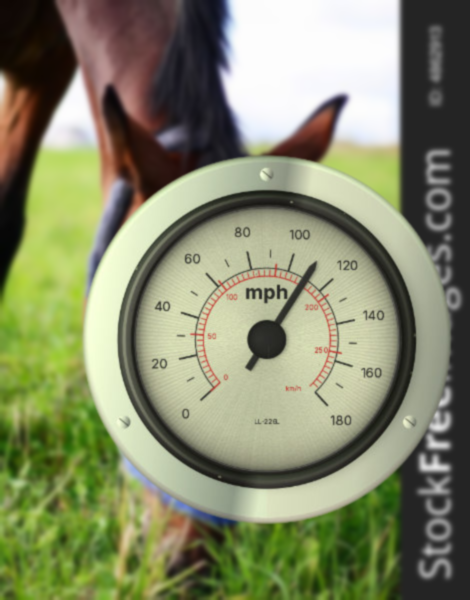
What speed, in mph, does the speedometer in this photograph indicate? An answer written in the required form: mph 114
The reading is mph 110
